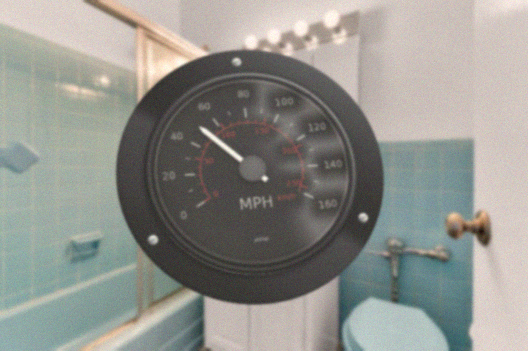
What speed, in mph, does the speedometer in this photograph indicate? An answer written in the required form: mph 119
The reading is mph 50
